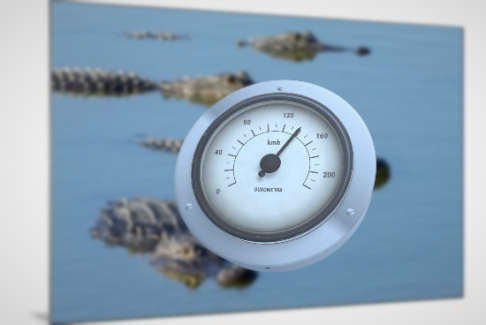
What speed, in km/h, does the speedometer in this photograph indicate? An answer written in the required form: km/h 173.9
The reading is km/h 140
